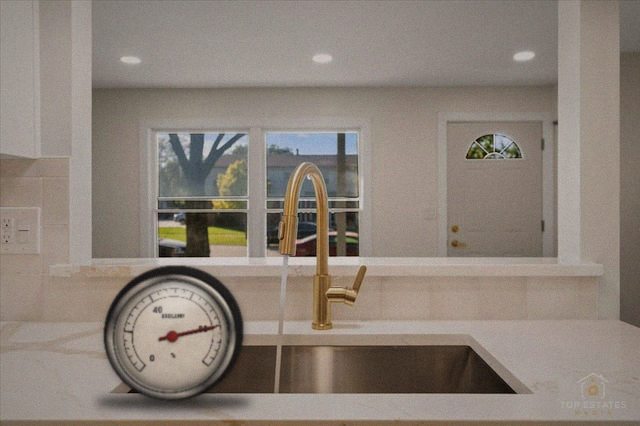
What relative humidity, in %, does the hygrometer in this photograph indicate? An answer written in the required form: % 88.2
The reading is % 80
